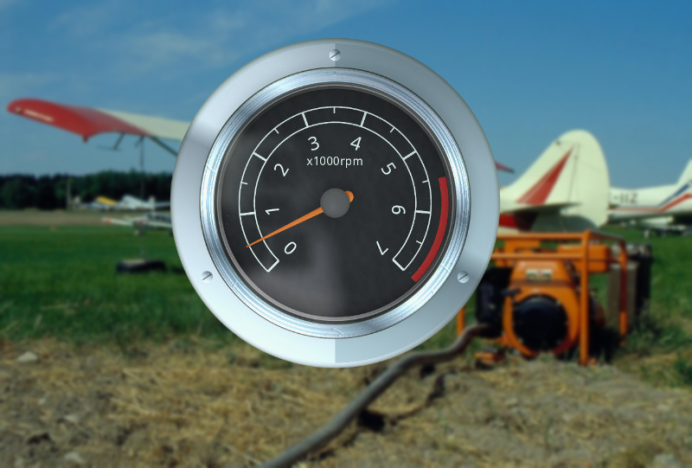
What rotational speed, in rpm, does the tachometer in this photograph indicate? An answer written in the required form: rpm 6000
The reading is rpm 500
